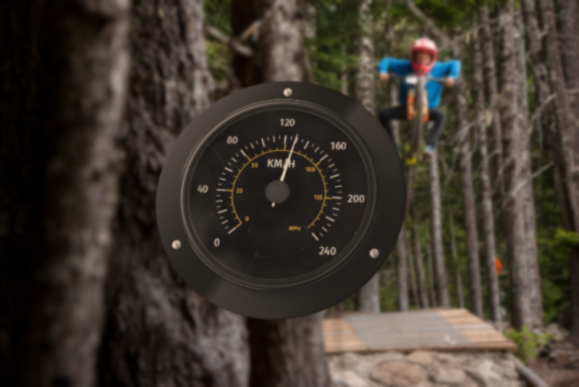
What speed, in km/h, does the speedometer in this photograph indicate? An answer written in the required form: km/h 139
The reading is km/h 130
